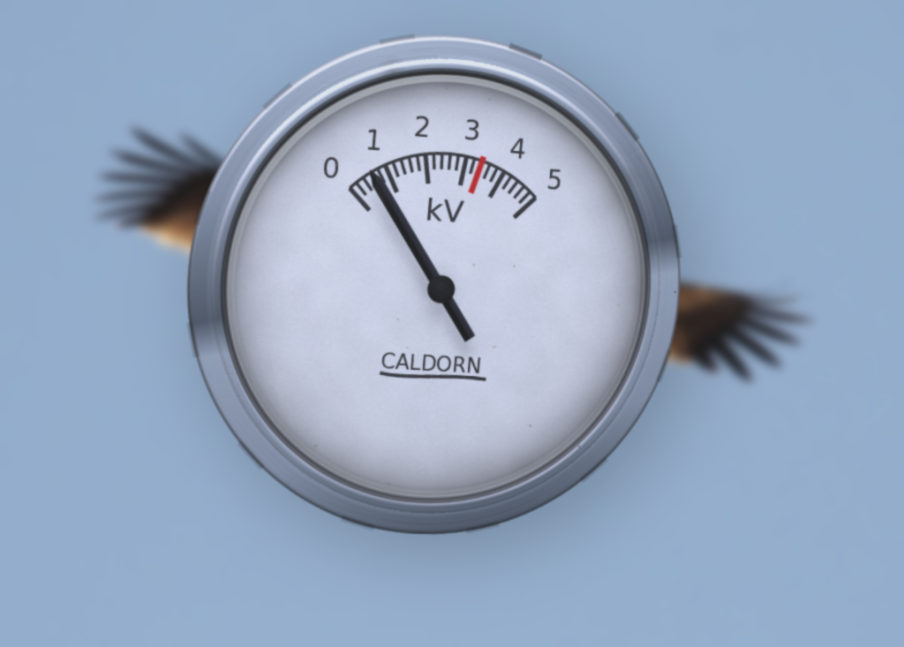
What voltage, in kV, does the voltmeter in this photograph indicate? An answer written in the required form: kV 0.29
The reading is kV 0.6
